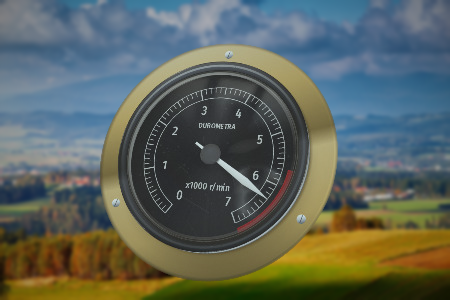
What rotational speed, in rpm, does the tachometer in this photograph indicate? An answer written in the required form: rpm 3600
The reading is rpm 6300
